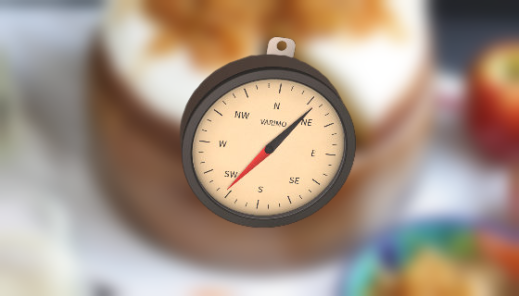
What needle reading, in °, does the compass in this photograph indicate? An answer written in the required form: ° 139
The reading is ° 215
